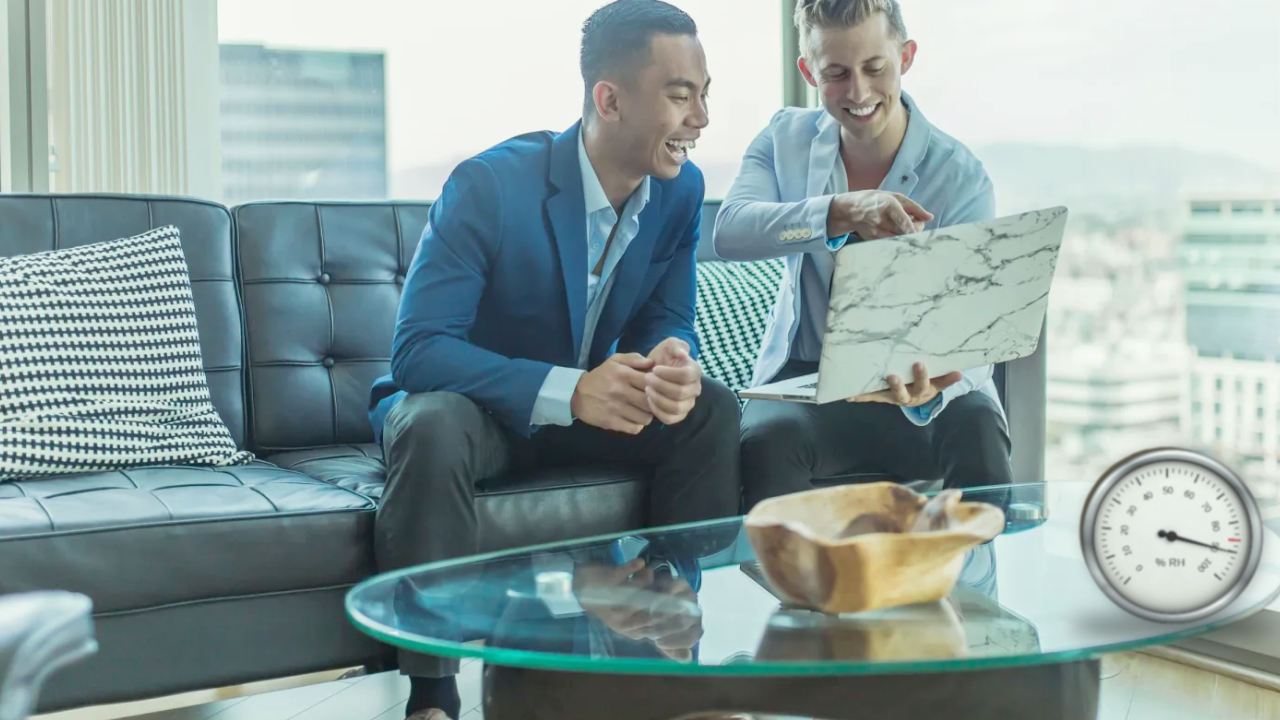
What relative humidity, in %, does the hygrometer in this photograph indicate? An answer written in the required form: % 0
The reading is % 90
